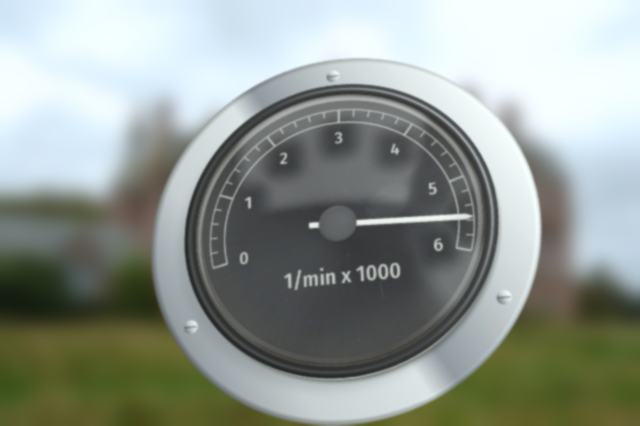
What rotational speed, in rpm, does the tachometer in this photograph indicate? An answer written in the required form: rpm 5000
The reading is rpm 5600
